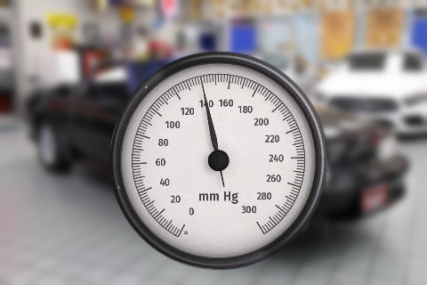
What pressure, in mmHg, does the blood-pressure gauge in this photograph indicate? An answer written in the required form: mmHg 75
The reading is mmHg 140
